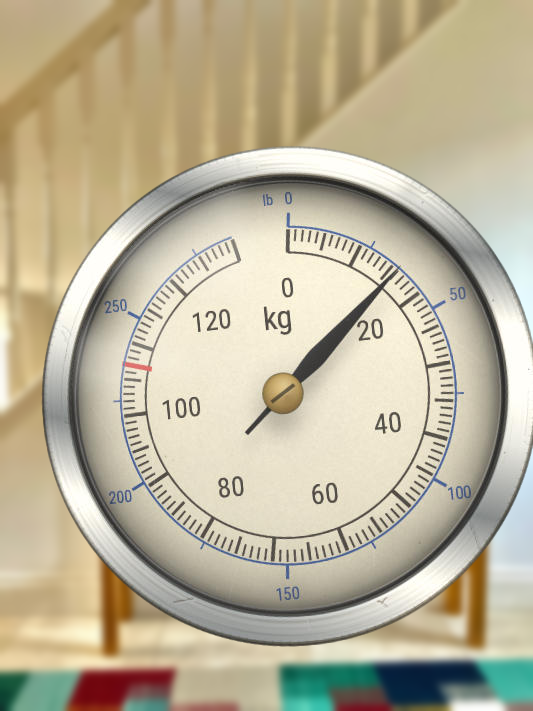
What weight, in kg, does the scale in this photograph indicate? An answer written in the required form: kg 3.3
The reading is kg 16
